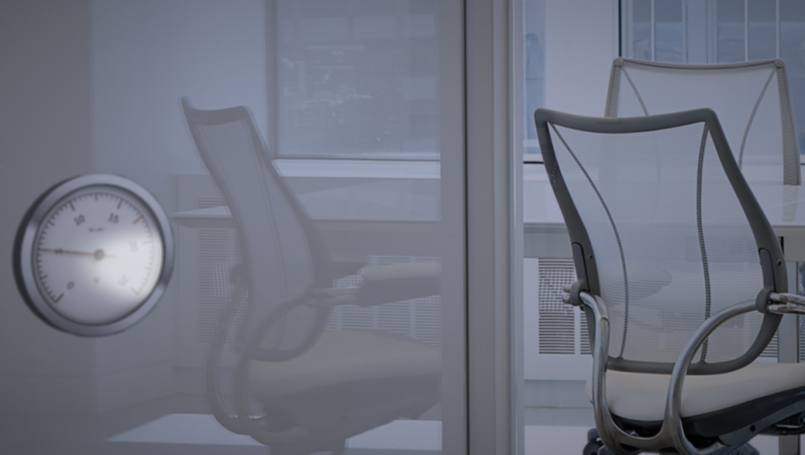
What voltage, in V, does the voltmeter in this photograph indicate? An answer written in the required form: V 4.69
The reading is V 5
